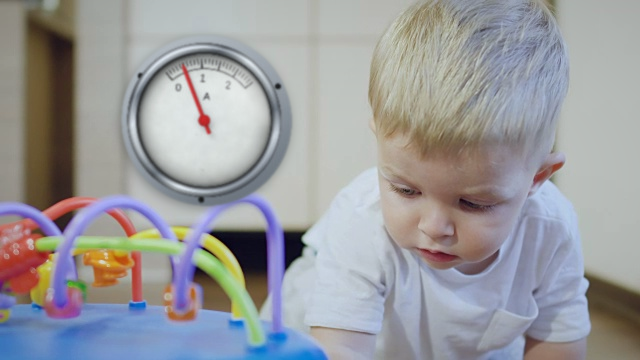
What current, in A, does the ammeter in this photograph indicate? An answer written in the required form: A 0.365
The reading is A 0.5
